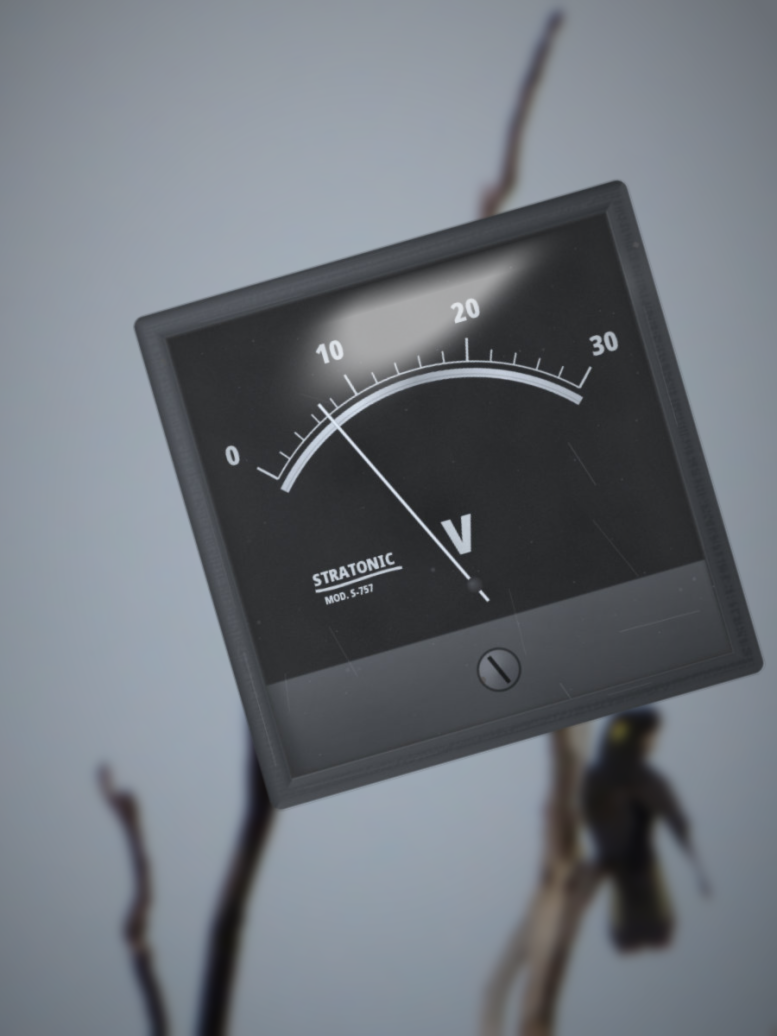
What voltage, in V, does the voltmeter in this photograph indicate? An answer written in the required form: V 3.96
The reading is V 7
